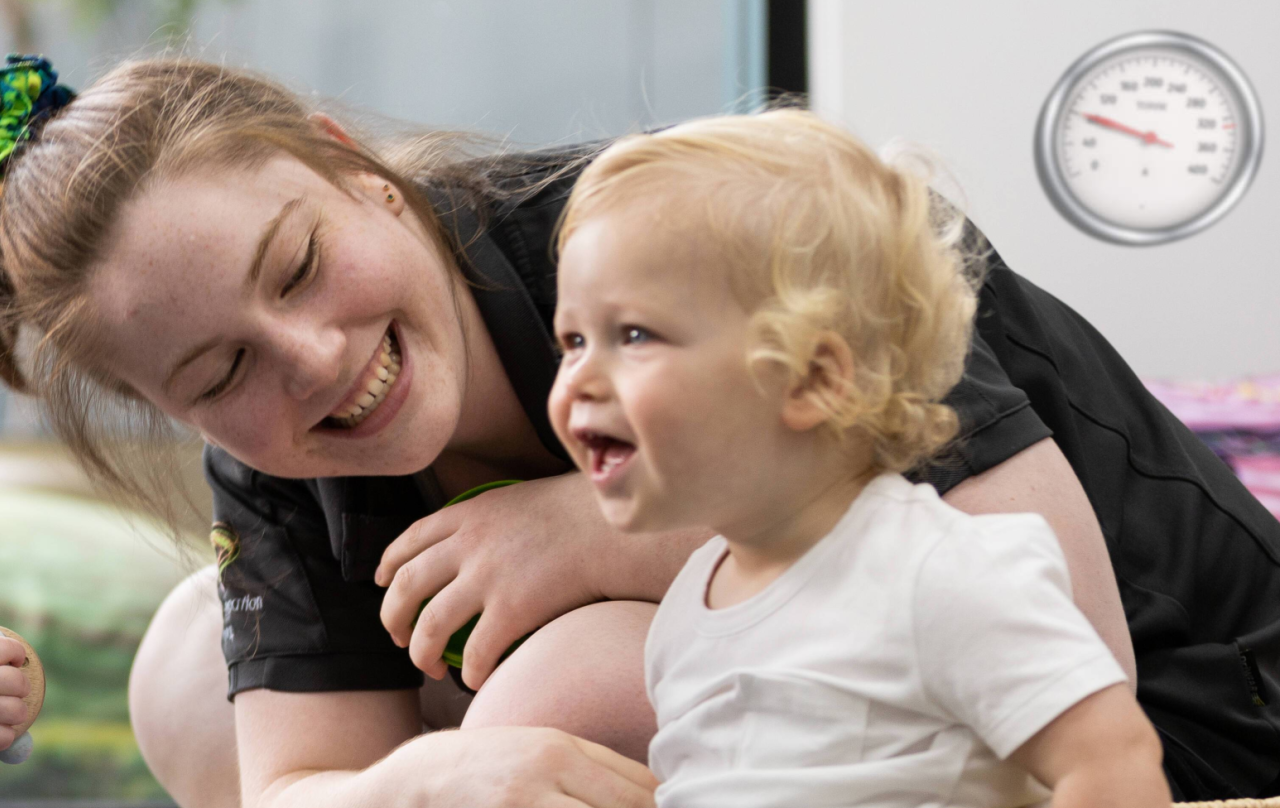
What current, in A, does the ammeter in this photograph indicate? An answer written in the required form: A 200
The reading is A 80
